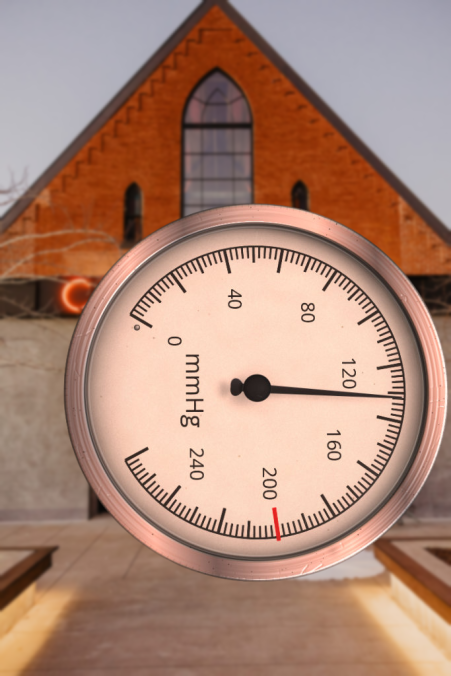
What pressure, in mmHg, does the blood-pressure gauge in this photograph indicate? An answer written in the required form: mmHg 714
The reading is mmHg 132
